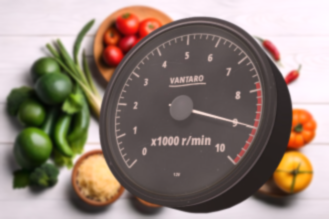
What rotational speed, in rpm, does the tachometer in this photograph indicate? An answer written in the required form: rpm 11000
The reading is rpm 9000
